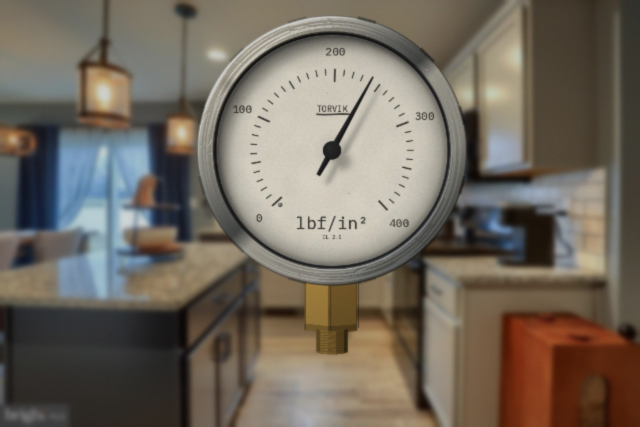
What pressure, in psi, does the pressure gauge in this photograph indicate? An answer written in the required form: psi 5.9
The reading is psi 240
